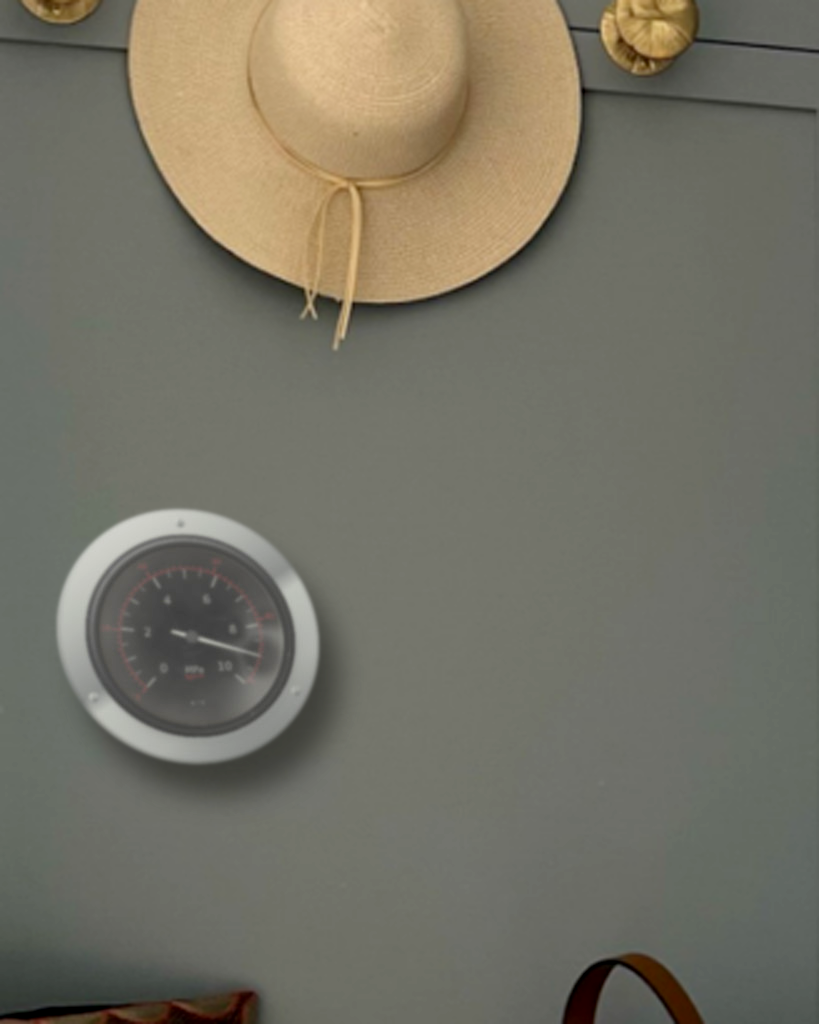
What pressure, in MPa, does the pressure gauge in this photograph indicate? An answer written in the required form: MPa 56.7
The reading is MPa 9
